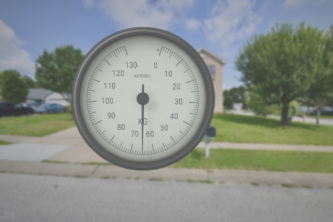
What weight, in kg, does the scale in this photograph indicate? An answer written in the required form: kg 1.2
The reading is kg 65
